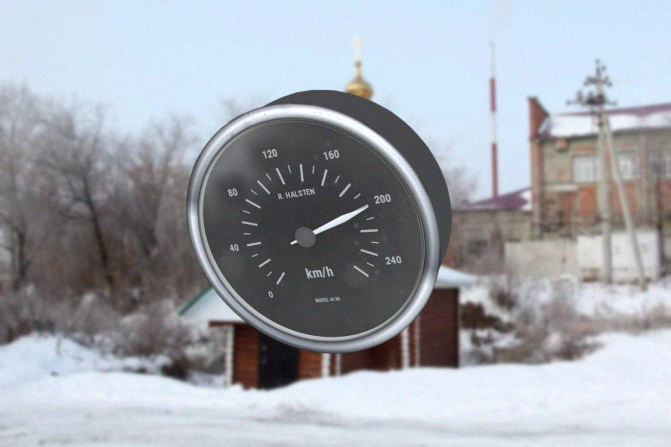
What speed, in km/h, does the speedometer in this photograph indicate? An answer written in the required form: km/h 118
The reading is km/h 200
